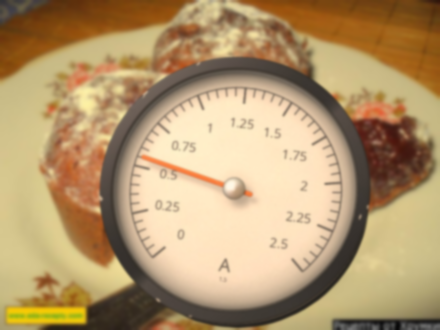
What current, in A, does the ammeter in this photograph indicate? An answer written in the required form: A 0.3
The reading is A 0.55
